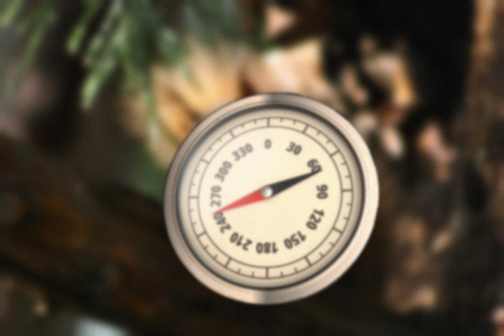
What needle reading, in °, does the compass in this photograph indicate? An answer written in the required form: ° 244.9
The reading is ° 250
